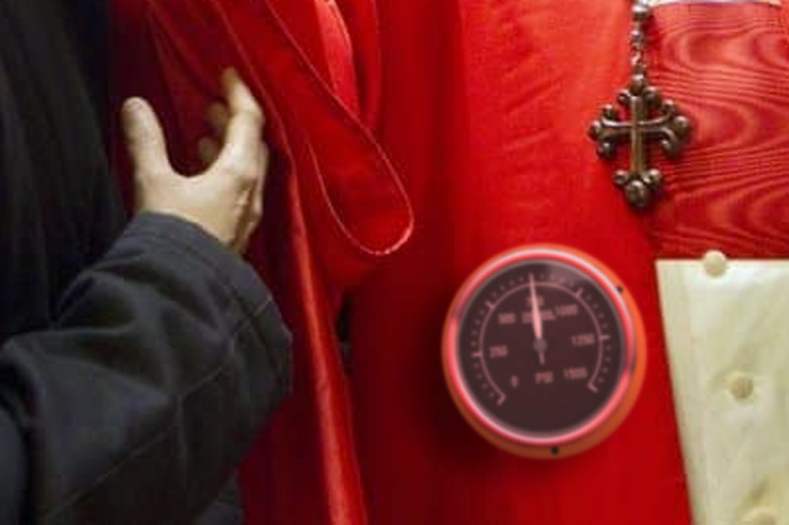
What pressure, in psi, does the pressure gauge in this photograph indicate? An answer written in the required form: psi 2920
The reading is psi 750
